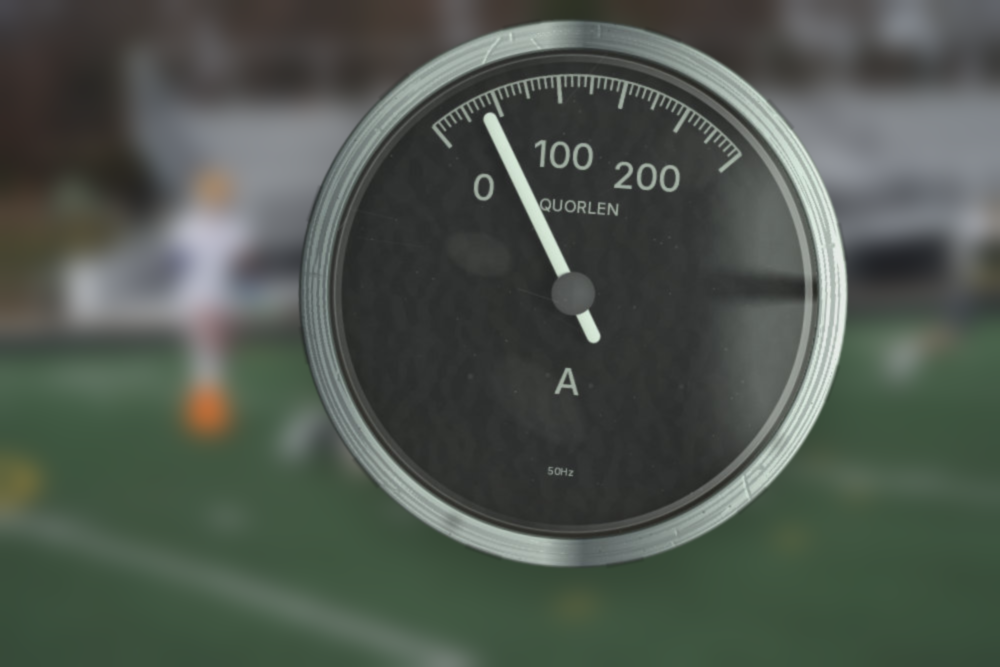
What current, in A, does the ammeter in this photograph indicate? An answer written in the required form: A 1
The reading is A 40
